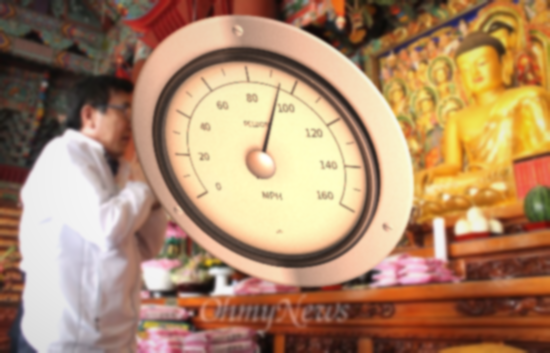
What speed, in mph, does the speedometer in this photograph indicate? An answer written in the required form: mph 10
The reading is mph 95
